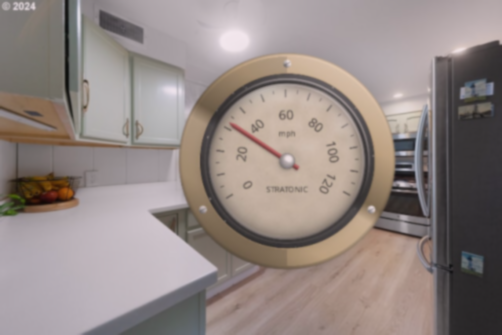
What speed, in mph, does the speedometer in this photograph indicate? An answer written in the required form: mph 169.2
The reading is mph 32.5
